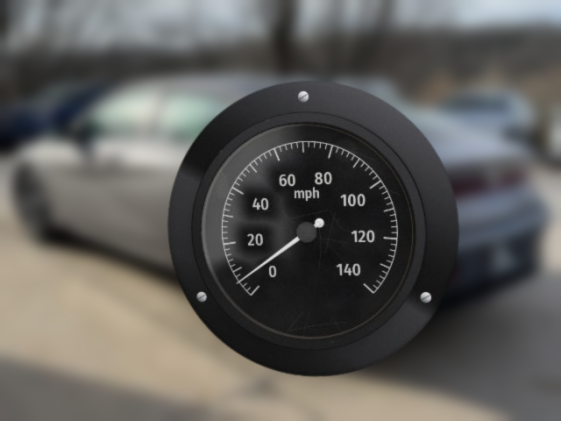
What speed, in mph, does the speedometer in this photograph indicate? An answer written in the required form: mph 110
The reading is mph 6
